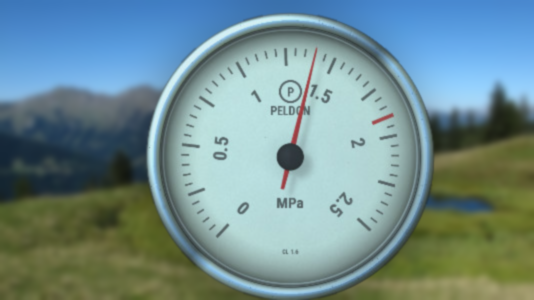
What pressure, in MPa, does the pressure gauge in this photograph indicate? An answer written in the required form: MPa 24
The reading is MPa 1.4
